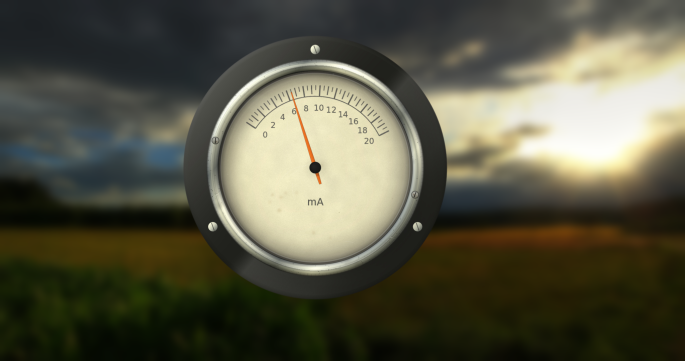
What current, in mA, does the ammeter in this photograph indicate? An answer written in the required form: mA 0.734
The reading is mA 6.5
